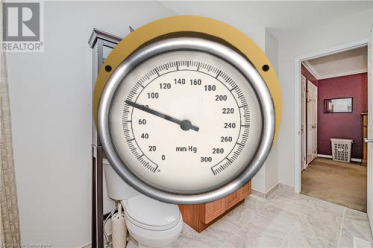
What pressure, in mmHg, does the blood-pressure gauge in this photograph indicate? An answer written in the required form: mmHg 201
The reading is mmHg 80
